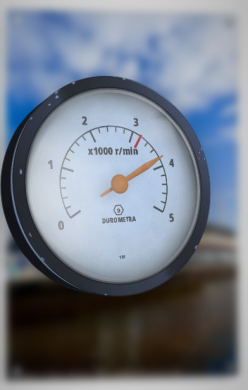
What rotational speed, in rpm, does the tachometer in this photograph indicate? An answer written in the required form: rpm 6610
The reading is rpm 3800
